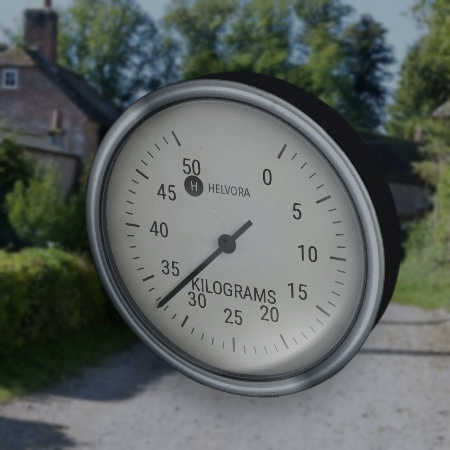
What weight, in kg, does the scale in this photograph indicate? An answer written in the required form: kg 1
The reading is kg 32.5
